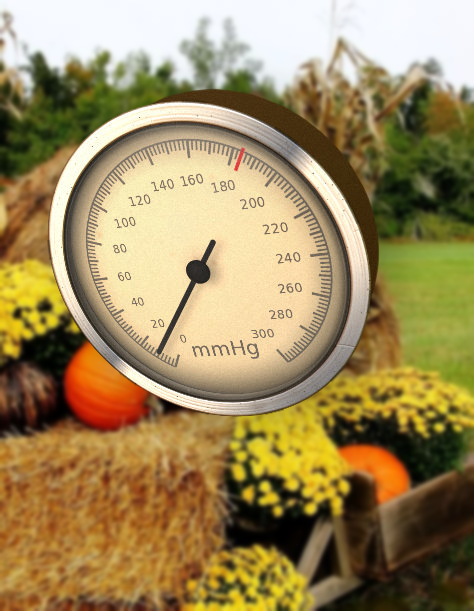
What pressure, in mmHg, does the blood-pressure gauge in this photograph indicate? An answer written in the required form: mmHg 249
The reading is mmHg 10
